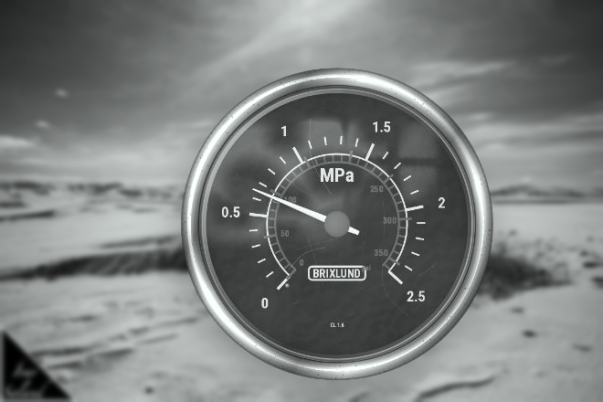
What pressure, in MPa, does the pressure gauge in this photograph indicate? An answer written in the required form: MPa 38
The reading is MPa 0.65
